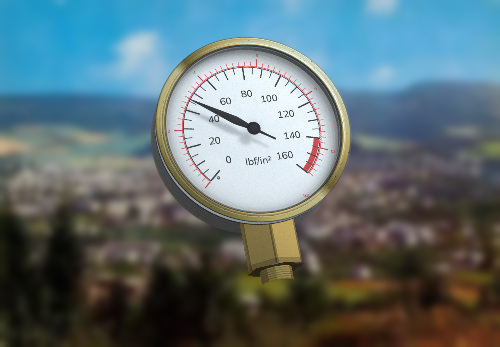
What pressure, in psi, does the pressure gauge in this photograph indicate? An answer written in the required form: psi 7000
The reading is psi 45
